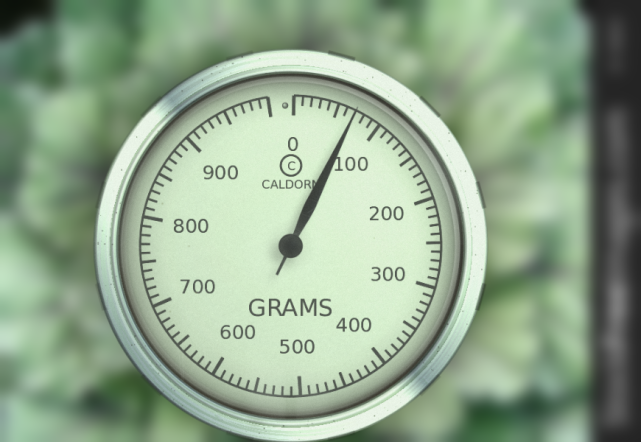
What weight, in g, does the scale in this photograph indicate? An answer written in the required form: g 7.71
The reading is g 70
